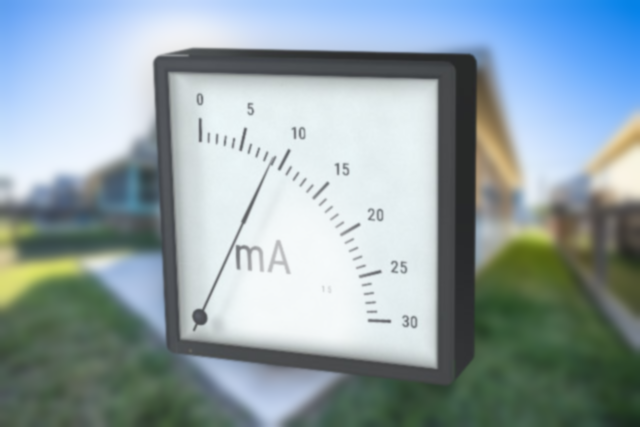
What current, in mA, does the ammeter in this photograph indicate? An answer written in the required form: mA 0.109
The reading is mA 9
